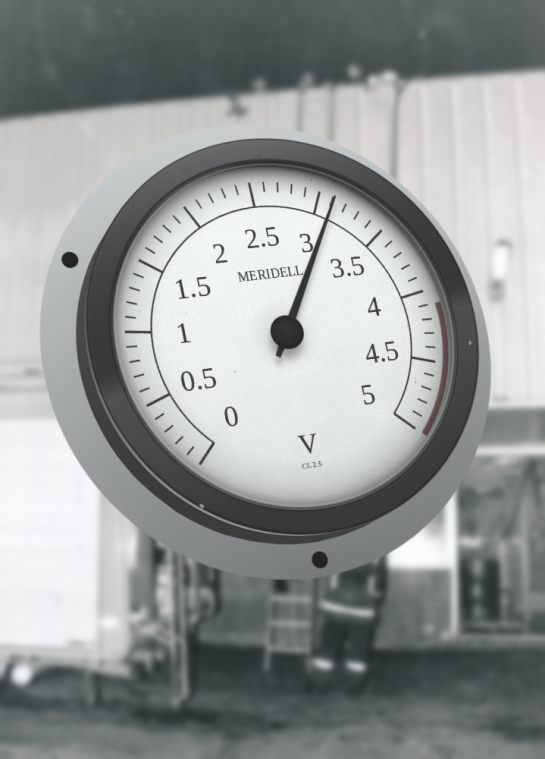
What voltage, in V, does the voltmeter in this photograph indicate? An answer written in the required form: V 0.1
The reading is V 3.1
